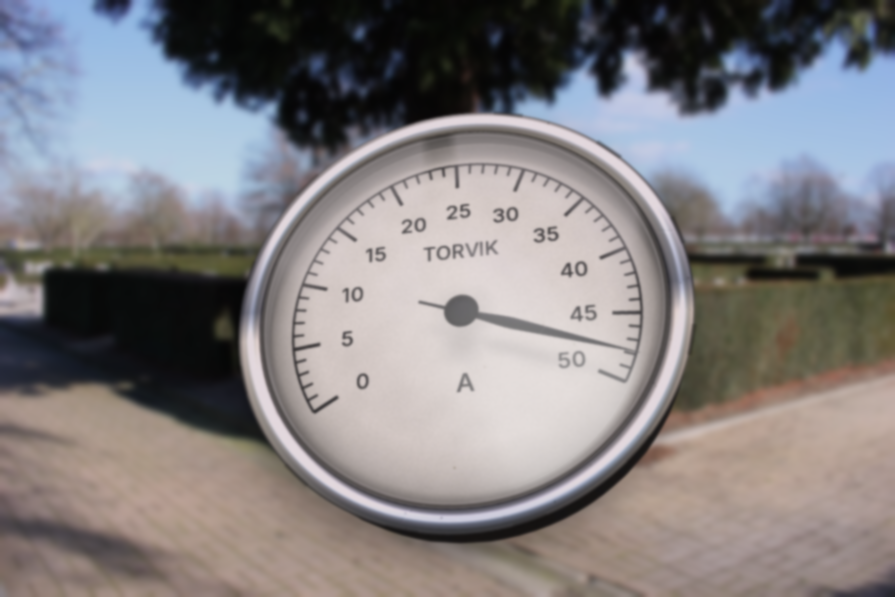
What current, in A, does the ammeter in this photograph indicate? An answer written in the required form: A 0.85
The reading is A 48
